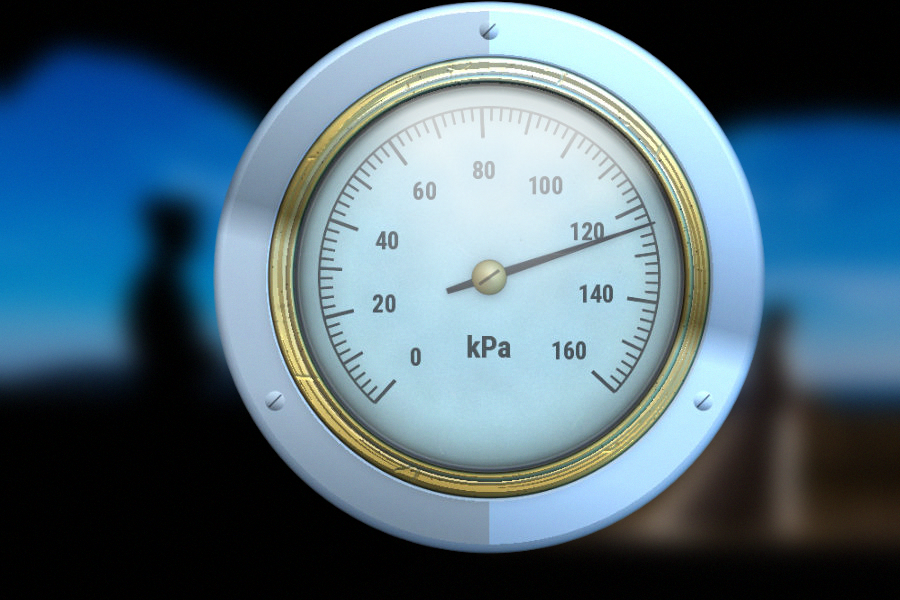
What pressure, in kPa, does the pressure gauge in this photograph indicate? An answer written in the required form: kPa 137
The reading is kPa 124
